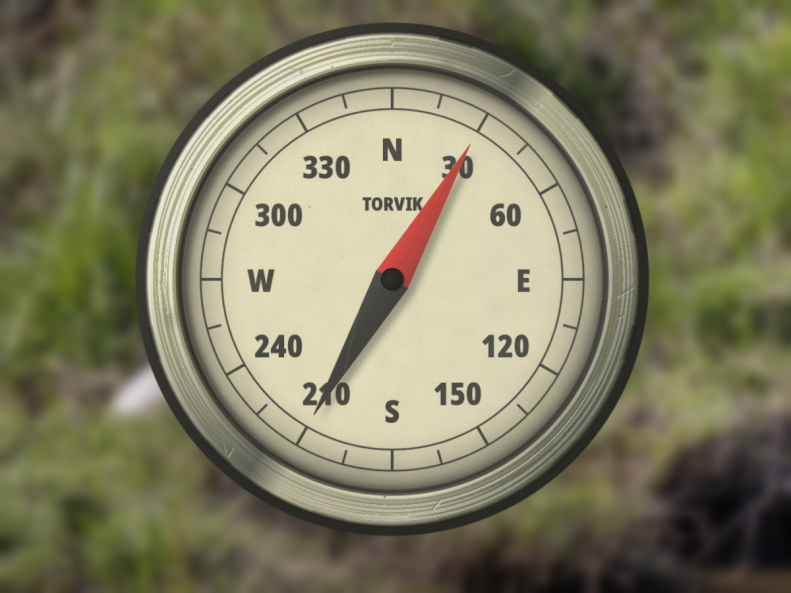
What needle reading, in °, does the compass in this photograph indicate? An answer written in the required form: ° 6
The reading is ° 30
